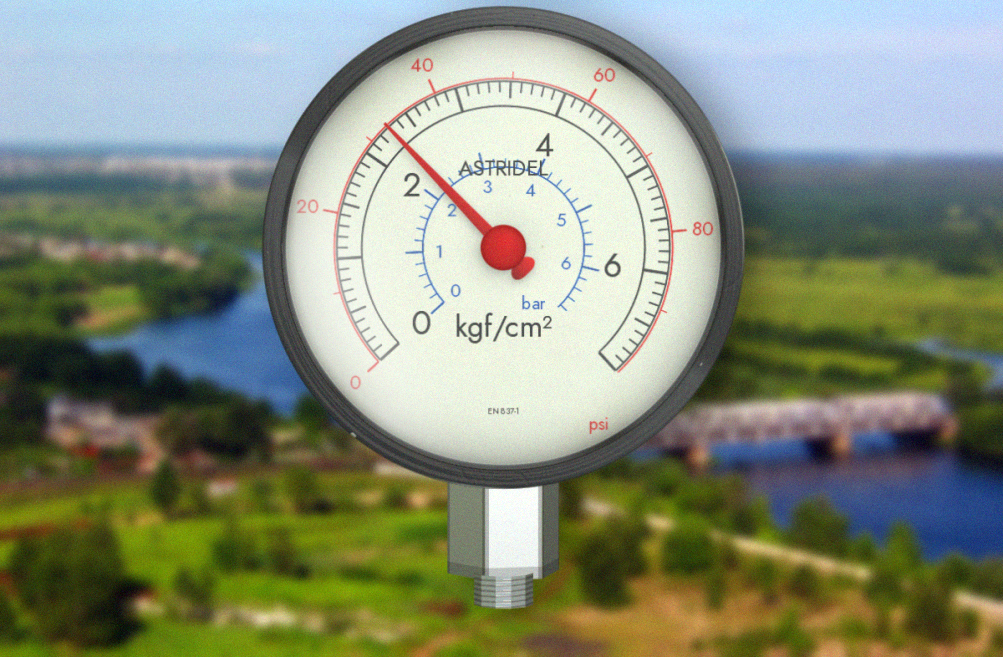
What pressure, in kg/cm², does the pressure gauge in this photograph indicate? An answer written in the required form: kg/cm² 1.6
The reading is kg/cm² 2.3
